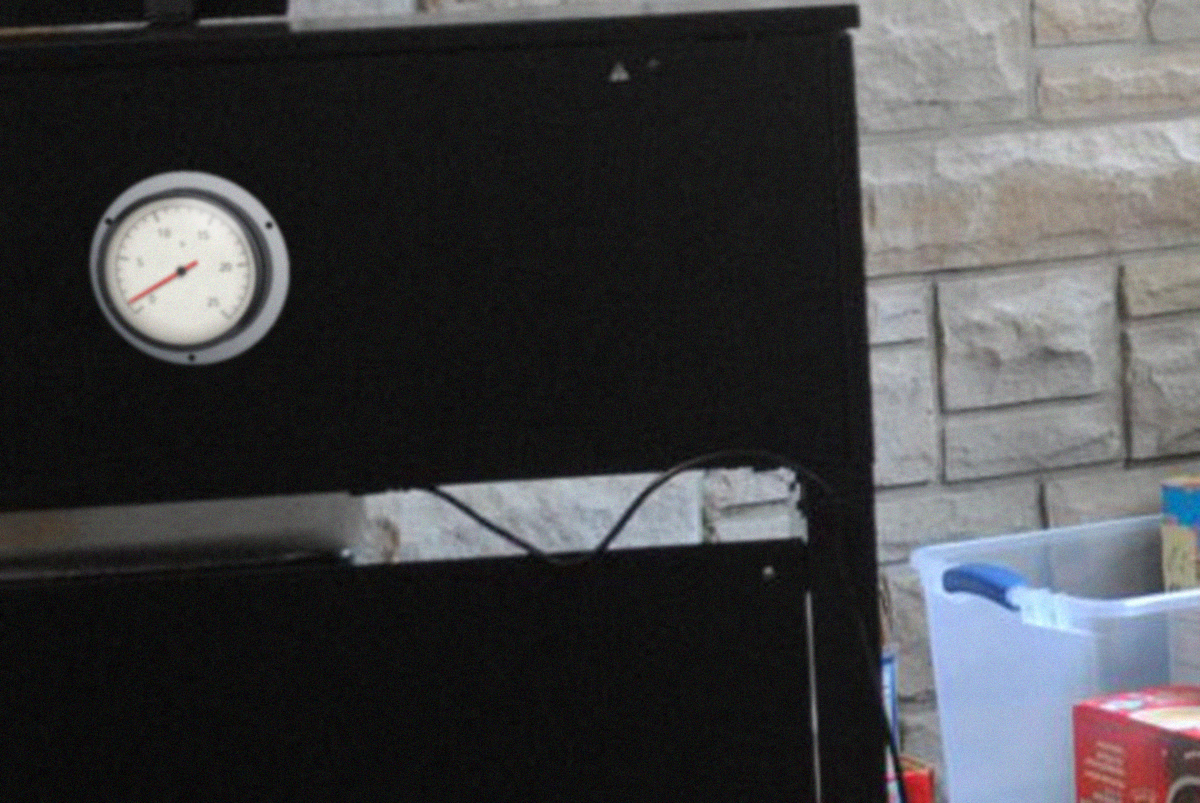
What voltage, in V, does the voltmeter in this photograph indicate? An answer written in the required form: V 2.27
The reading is V 1
